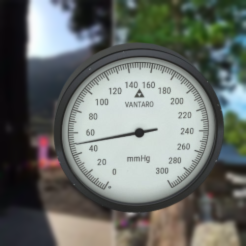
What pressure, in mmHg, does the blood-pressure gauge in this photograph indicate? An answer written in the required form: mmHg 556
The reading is mmHg 50
